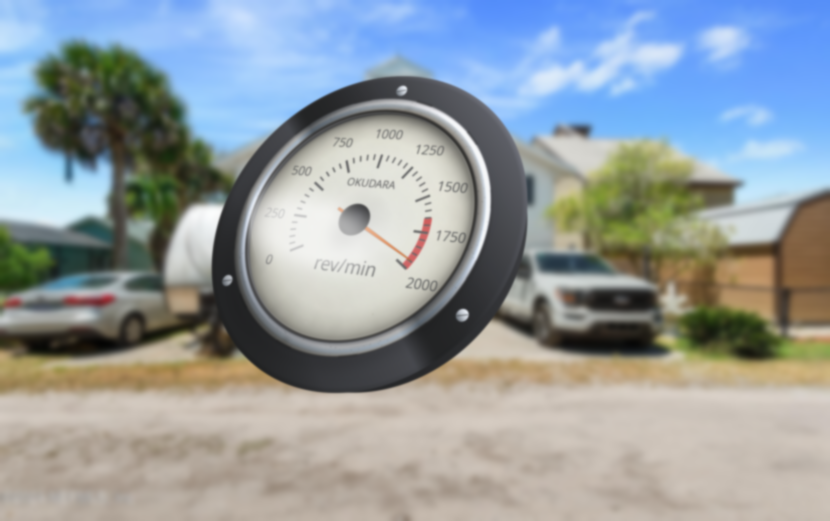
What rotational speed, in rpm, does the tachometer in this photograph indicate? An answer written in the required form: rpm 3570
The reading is rpm 1950
